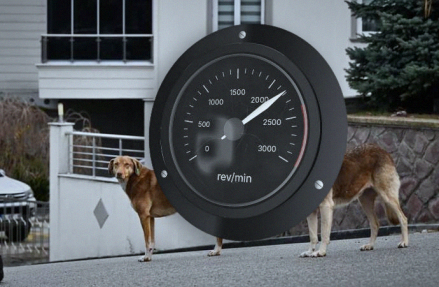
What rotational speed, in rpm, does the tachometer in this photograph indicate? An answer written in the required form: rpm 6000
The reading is rpm 2200
